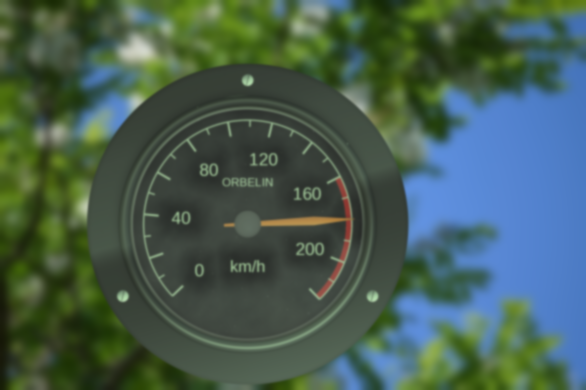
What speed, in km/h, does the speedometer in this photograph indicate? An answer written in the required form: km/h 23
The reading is km/h 180
